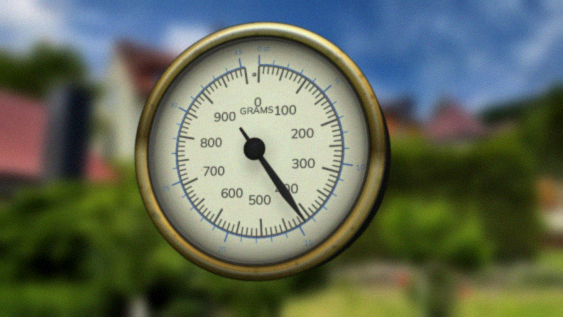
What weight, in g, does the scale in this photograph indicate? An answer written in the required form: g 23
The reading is g 410
